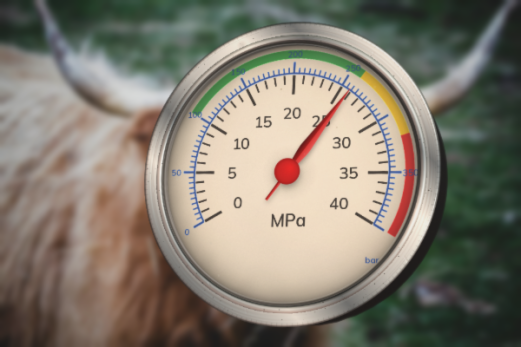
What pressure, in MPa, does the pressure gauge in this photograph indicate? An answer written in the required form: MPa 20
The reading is MPa 26
